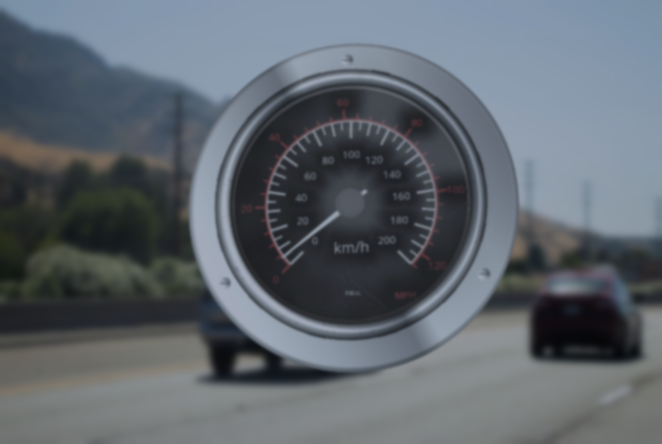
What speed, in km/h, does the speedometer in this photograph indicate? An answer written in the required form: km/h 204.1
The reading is km/h 5
